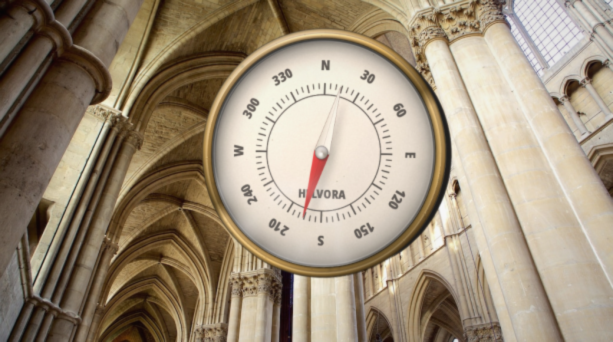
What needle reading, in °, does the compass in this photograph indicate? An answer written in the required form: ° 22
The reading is ° 195
